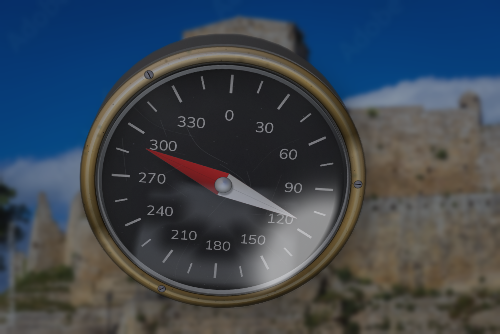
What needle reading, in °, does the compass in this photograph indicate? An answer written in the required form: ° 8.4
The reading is ° 292.5
